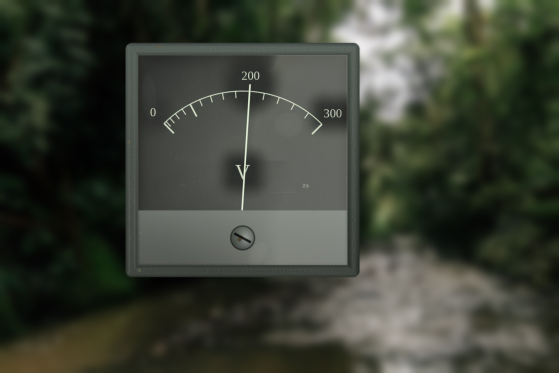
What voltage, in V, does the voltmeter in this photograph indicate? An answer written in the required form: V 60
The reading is V 200
